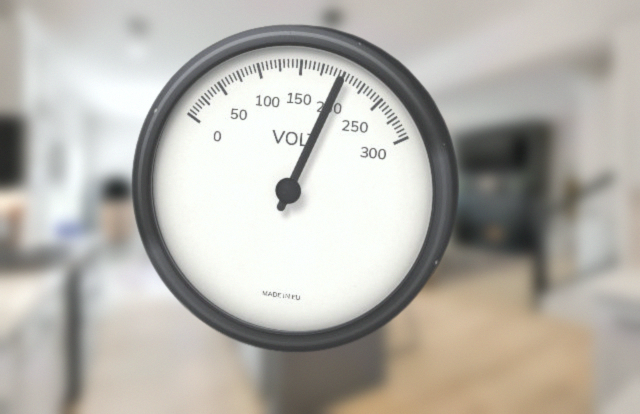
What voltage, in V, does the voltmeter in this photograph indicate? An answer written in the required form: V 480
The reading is V 200
